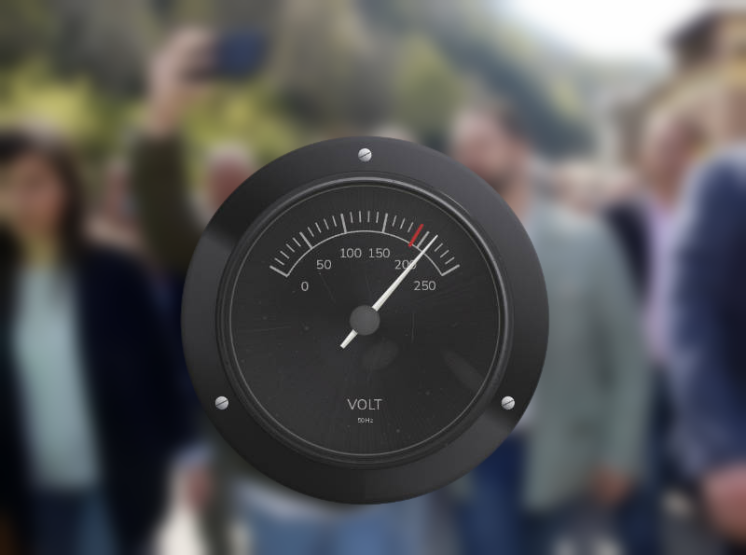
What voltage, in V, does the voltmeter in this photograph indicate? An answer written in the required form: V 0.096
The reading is V 210
